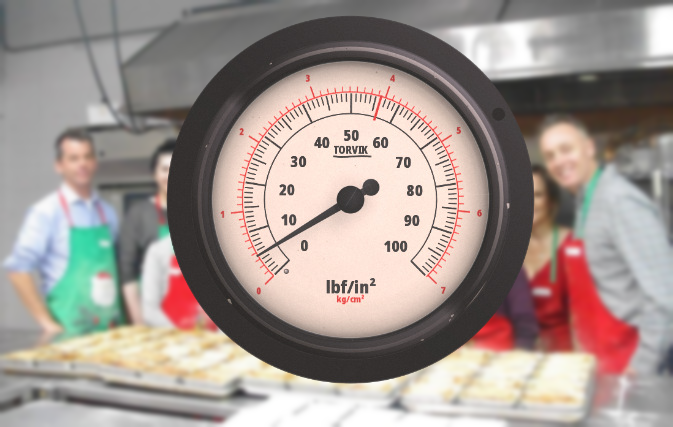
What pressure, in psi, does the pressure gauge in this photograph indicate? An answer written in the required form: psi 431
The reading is psi 5
